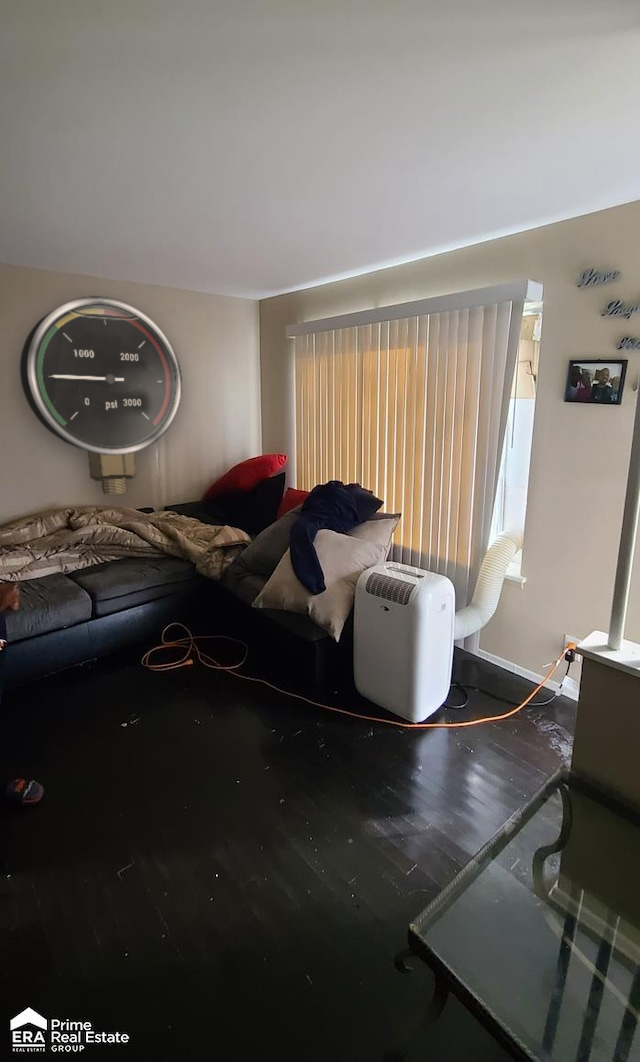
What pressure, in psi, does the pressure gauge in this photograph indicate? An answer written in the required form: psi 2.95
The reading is psi 500
